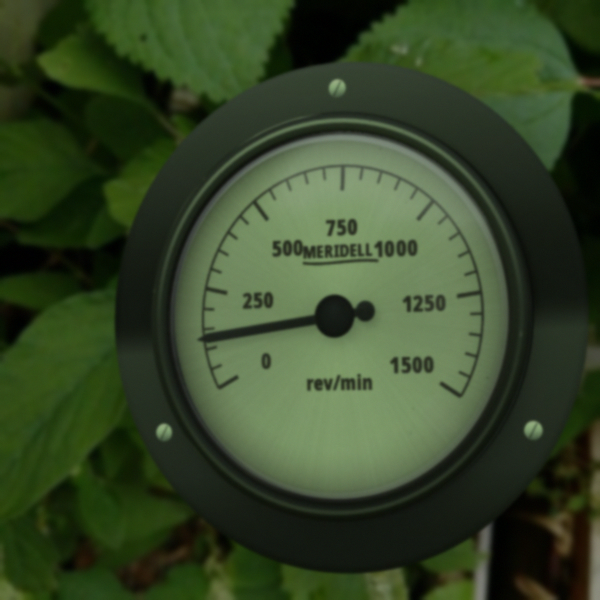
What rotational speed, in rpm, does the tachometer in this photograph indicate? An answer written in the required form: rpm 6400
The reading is rpm 125
